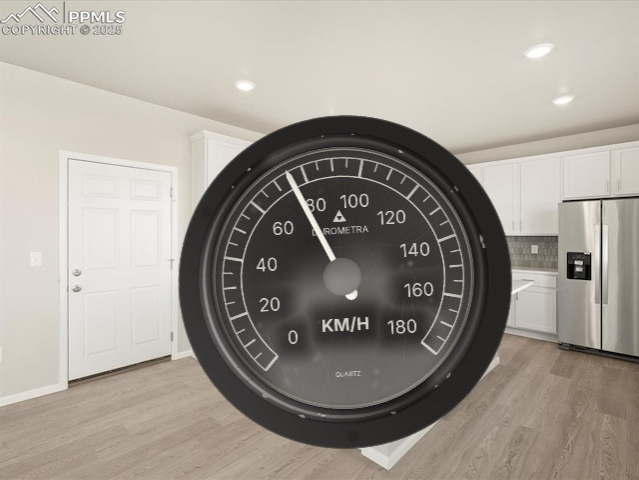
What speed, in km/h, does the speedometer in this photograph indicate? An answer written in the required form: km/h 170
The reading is km/h 75
